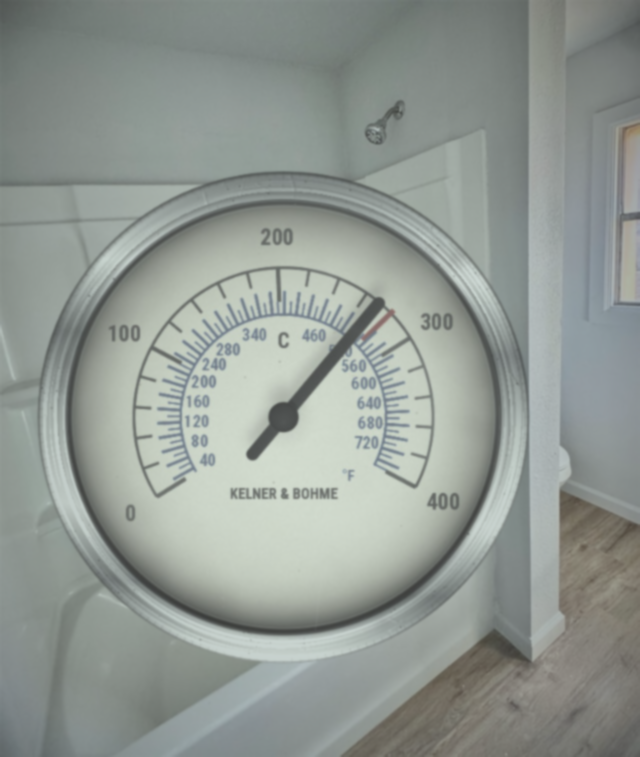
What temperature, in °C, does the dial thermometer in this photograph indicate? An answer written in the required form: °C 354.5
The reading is °C 270
